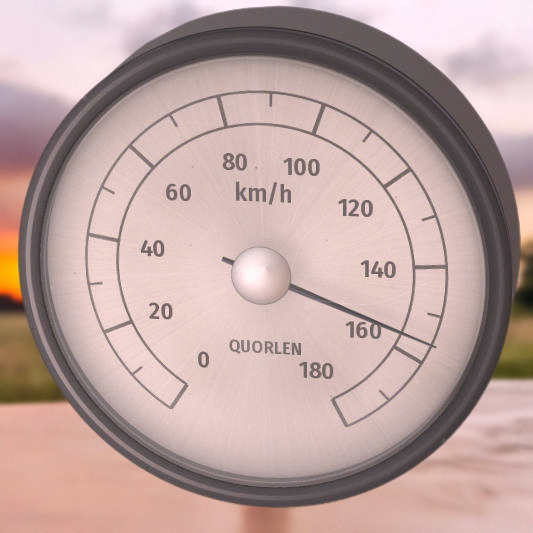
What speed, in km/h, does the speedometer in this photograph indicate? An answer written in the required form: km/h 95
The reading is km/h 155
